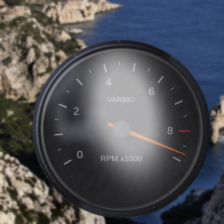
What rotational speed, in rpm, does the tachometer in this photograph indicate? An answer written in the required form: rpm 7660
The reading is rpm 8750
